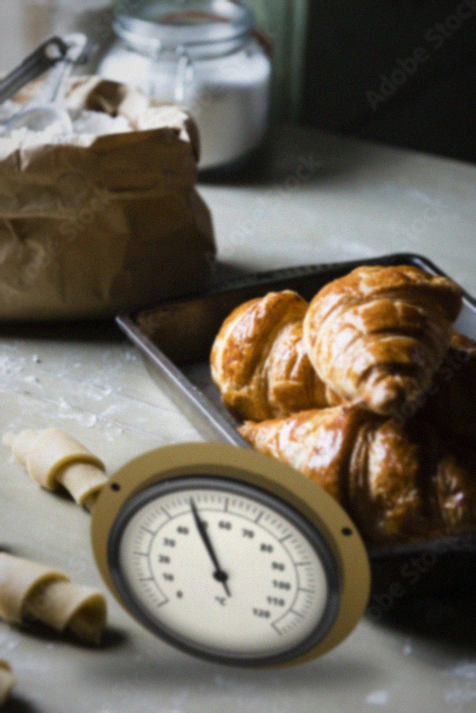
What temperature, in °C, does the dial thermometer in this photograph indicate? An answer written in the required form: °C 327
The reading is °C 50
